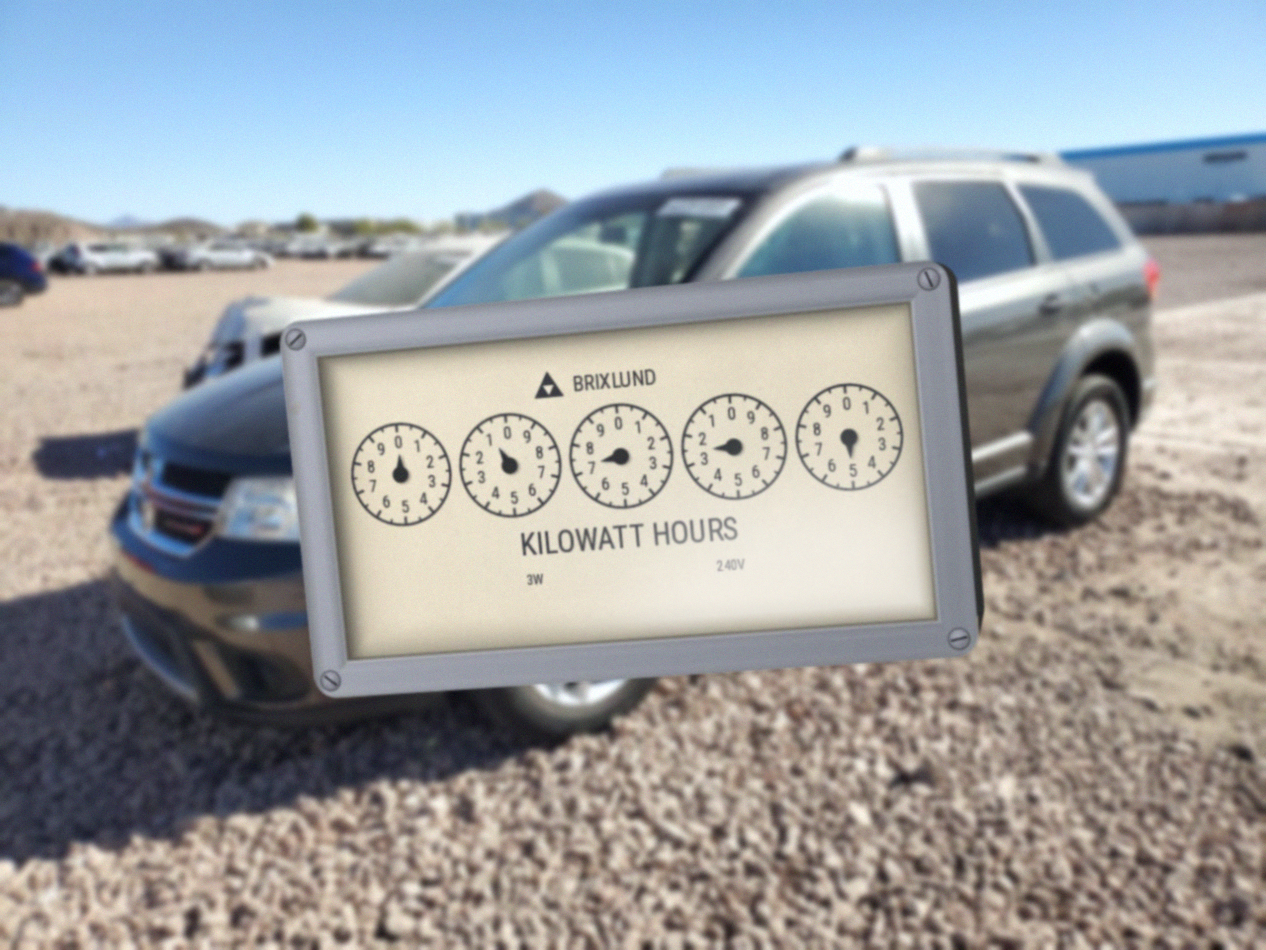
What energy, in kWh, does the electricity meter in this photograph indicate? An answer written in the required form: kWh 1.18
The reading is kWh 725
